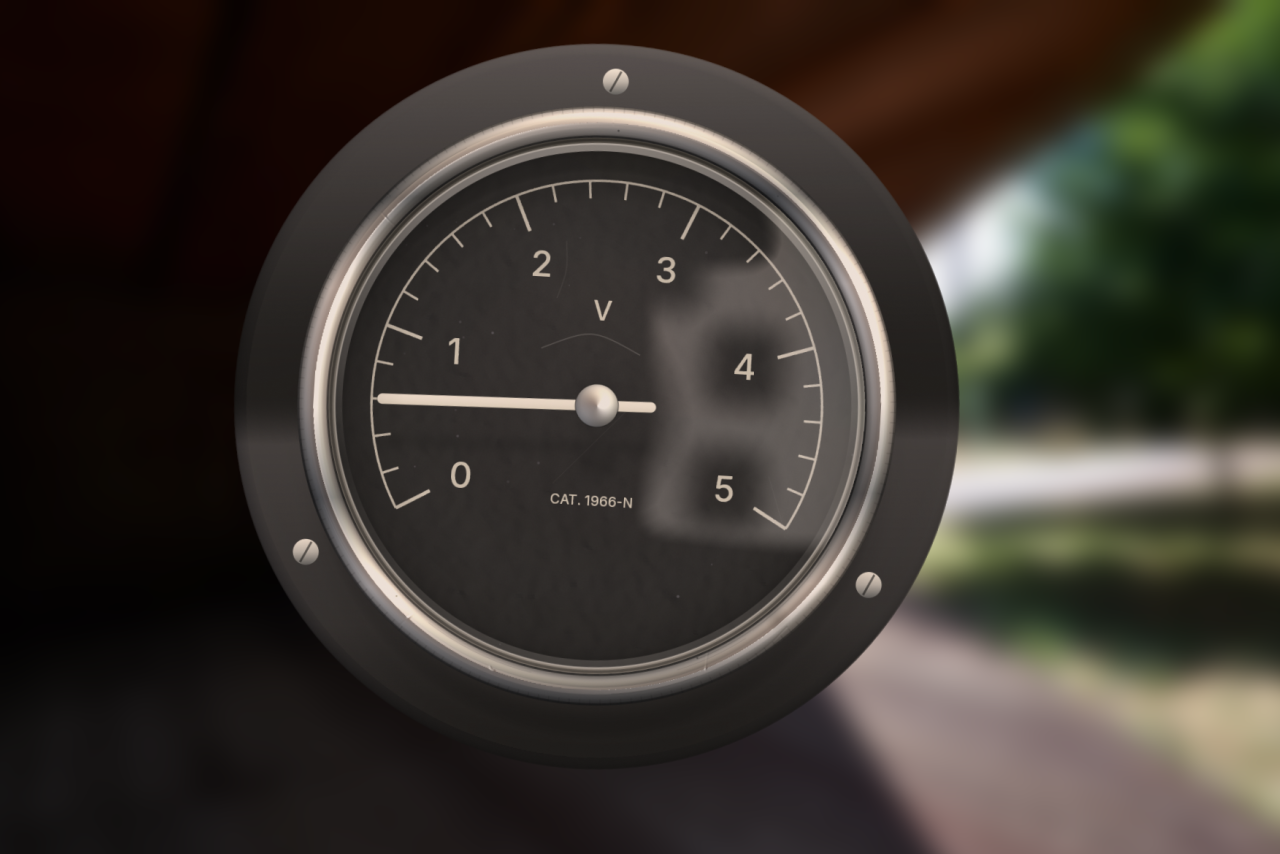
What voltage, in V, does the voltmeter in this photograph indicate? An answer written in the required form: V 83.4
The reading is V 0.6
